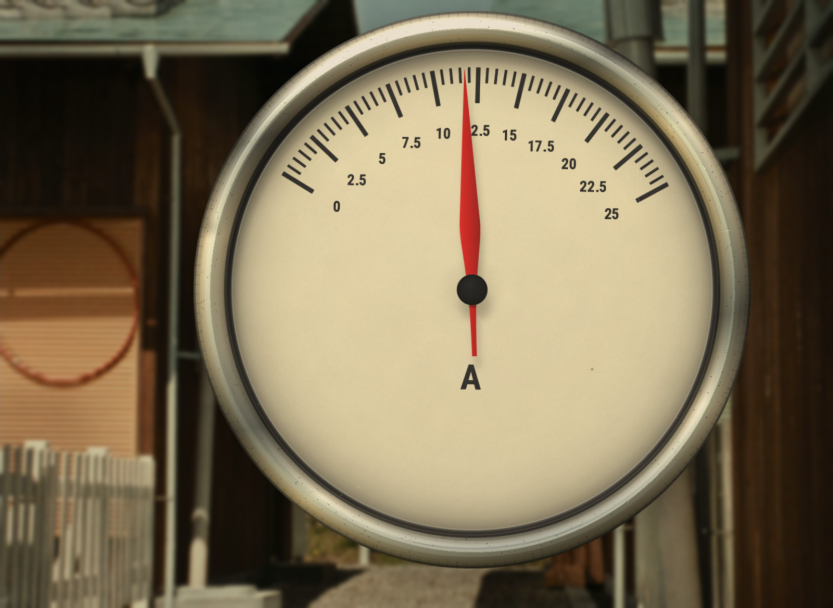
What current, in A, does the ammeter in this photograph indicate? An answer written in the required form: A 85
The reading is A 11.75
